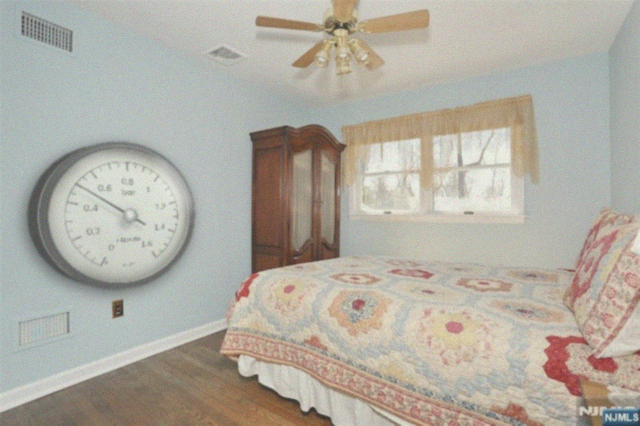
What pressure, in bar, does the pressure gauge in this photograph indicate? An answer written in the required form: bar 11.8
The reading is bar 0.5
